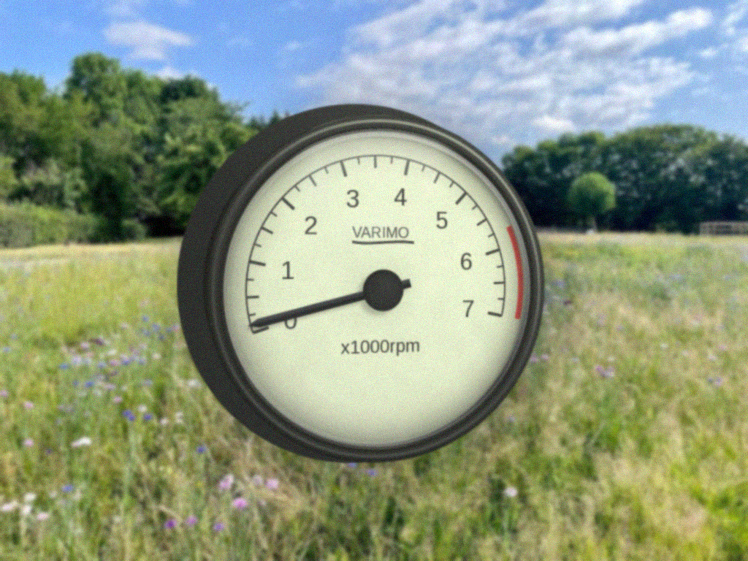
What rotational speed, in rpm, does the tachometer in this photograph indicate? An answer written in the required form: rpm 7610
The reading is rpm 125
